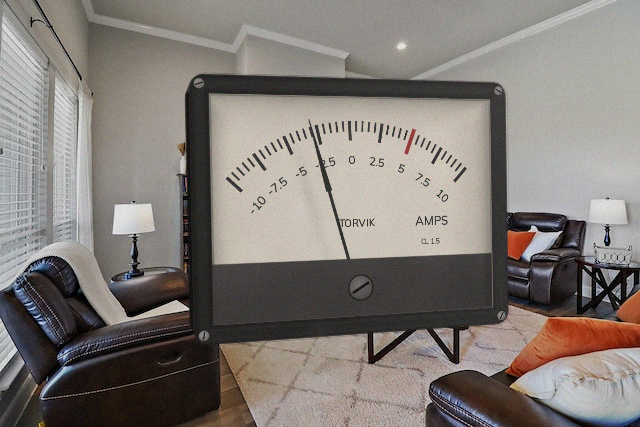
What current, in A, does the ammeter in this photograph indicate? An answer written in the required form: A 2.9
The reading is A -3
